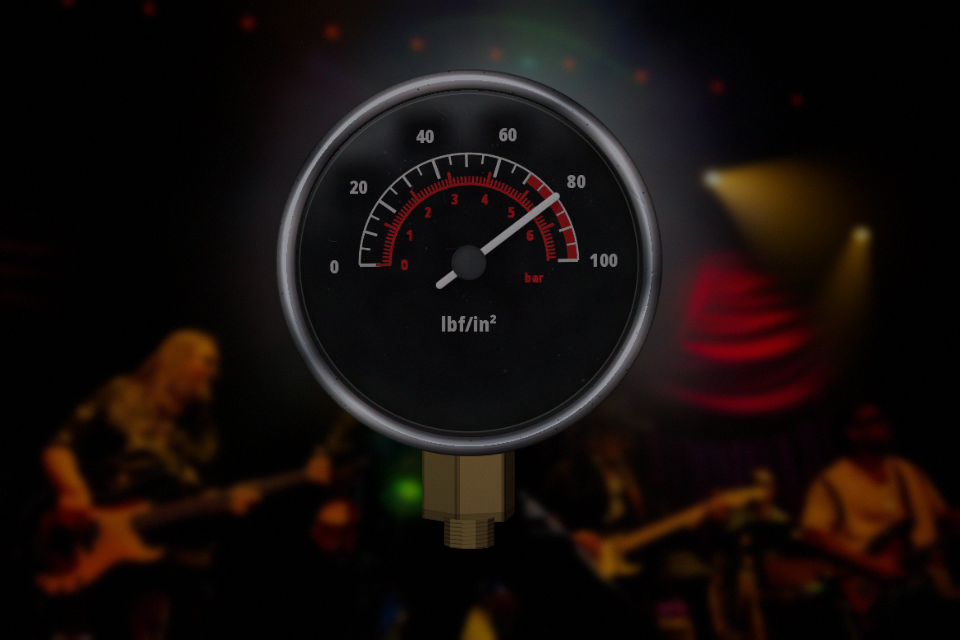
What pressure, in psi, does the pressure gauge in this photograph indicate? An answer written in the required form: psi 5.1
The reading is psi 80
